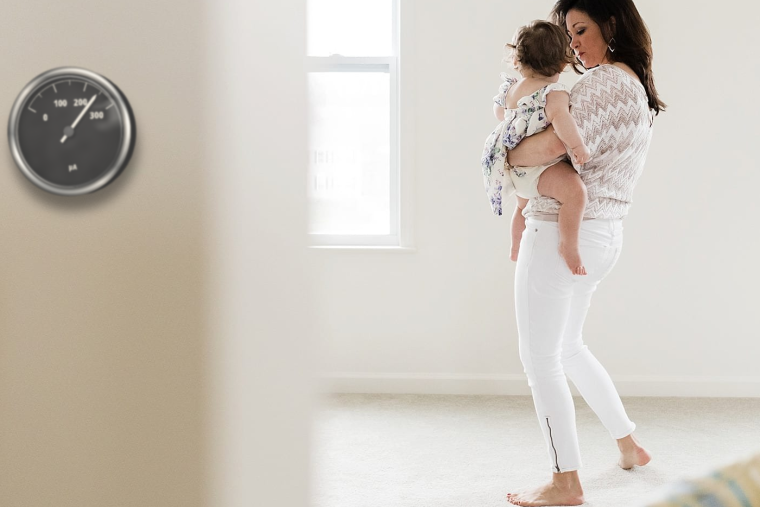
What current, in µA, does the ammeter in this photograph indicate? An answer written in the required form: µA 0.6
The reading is µA 250
